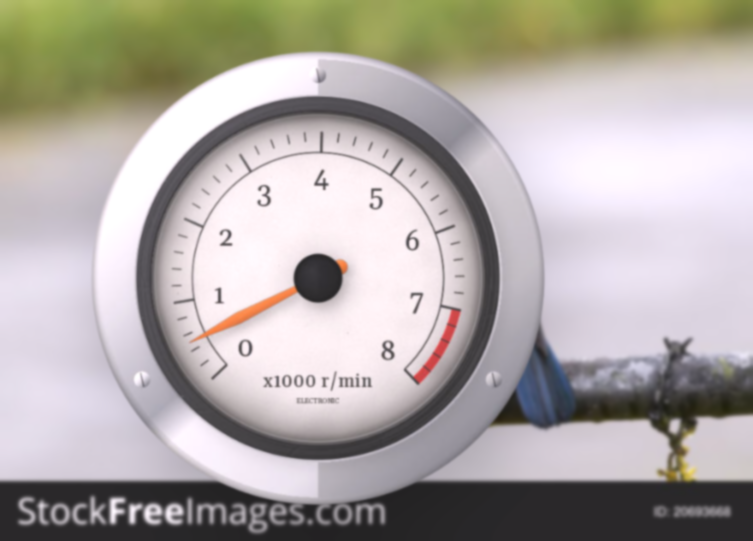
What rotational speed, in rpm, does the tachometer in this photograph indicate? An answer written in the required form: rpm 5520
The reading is rpm 500
